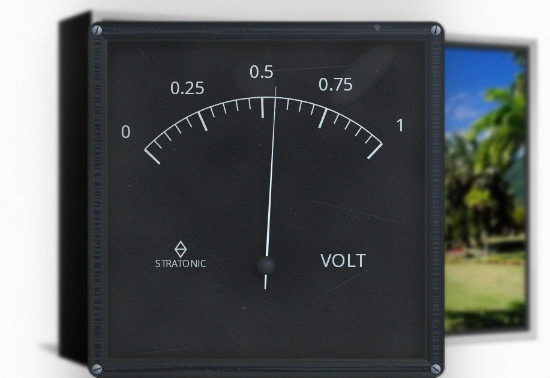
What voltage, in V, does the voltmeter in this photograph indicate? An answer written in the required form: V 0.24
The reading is V 0.55
